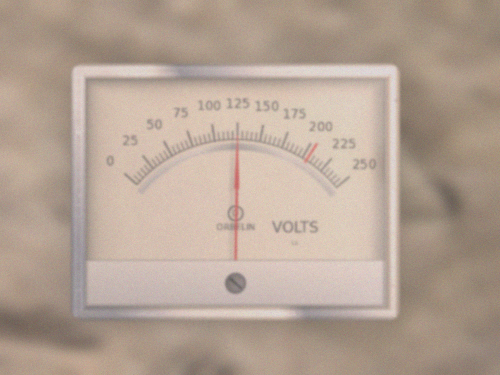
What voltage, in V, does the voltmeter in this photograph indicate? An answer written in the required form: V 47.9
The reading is V 125
